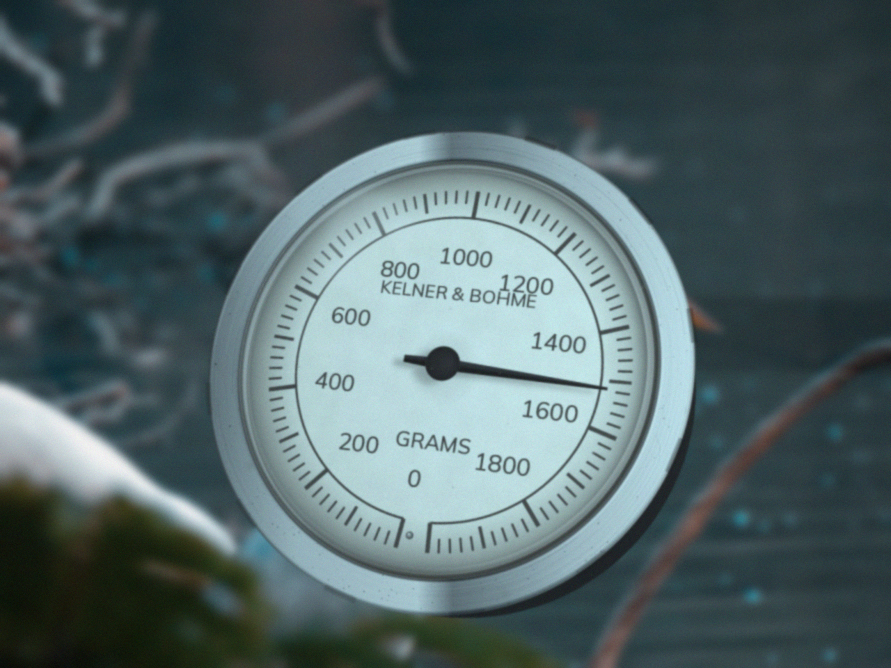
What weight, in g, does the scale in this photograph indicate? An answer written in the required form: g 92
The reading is g 1520
